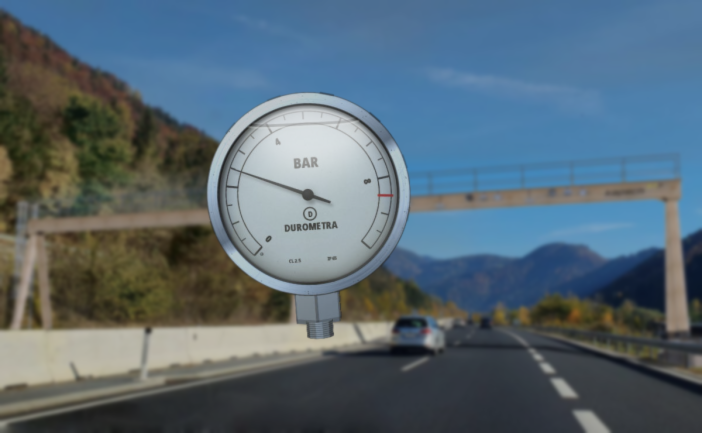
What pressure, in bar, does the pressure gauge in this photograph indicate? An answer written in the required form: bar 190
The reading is bar 2.5
